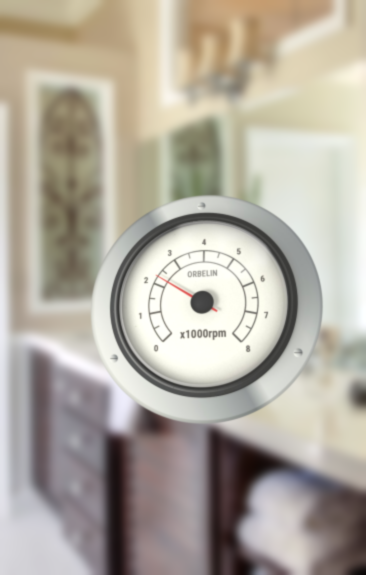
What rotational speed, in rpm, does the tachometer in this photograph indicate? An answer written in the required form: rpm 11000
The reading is rpm 2250
